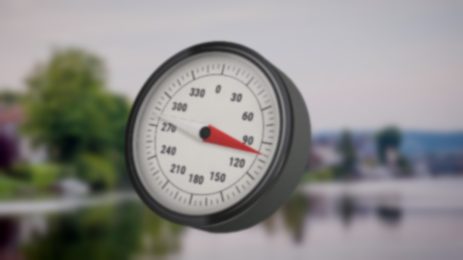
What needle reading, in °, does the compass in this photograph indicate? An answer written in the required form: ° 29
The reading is ° 100
